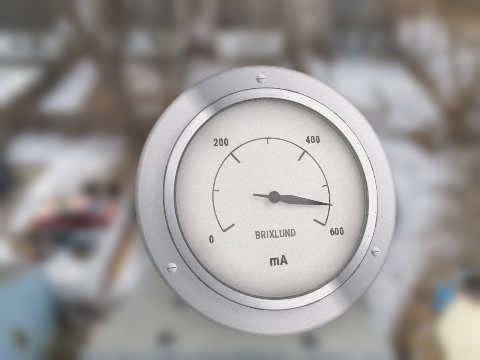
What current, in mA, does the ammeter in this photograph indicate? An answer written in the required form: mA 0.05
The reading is mA 550
